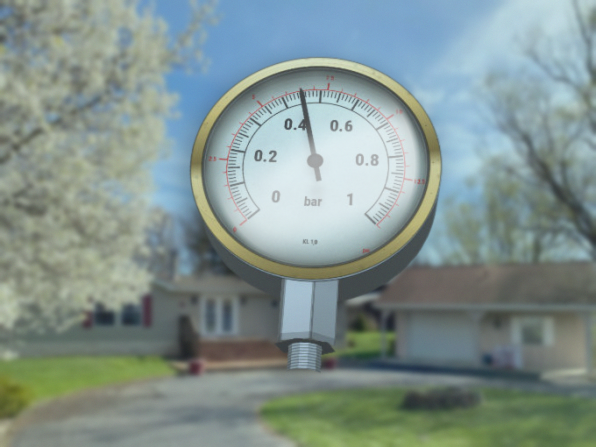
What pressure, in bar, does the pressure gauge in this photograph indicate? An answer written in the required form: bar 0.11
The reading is bar 0.45
